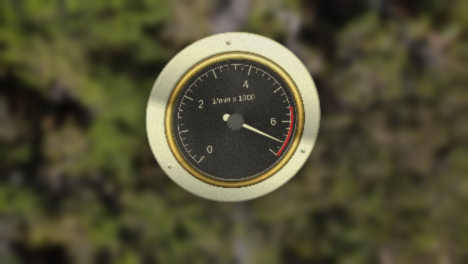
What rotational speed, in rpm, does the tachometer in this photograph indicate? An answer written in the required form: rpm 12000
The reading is rpm 6600
